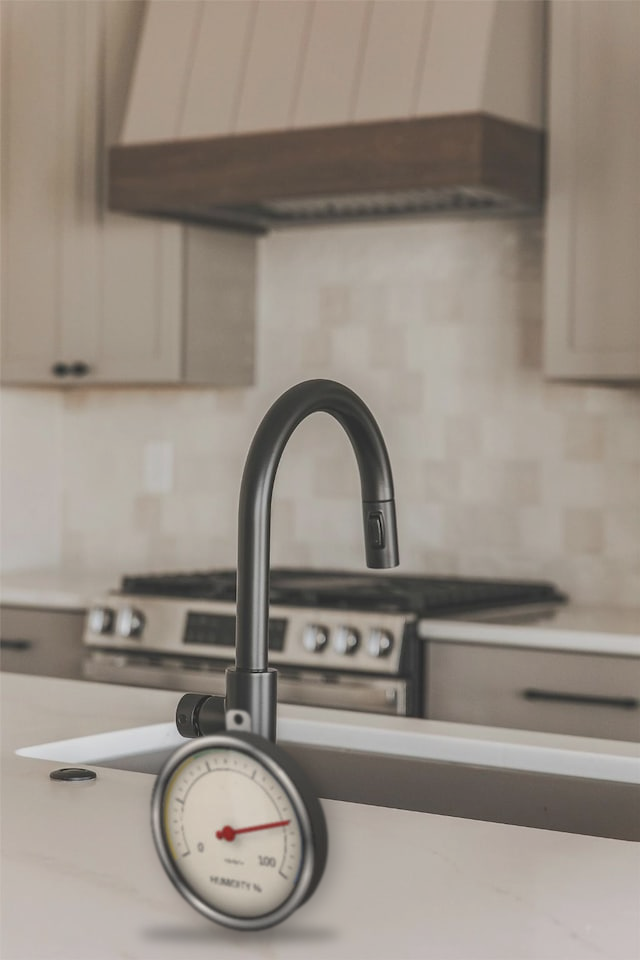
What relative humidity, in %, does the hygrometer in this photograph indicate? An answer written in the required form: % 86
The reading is % 80
